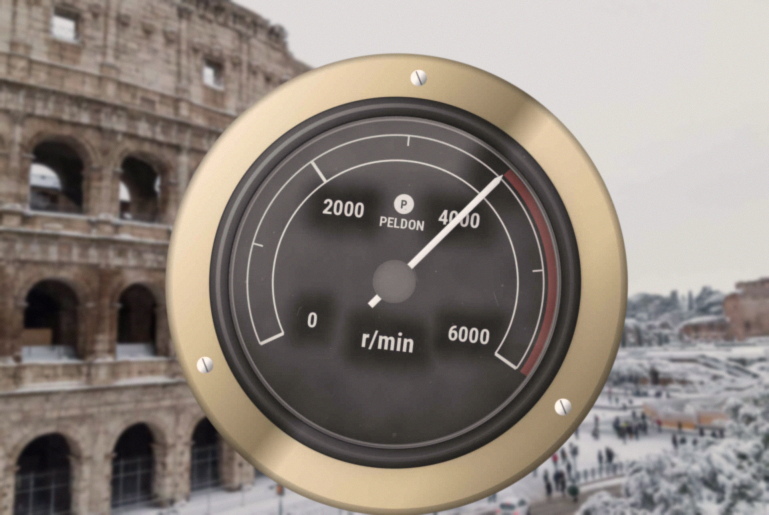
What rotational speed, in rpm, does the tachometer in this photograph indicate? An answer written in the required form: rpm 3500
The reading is rpm 4000
